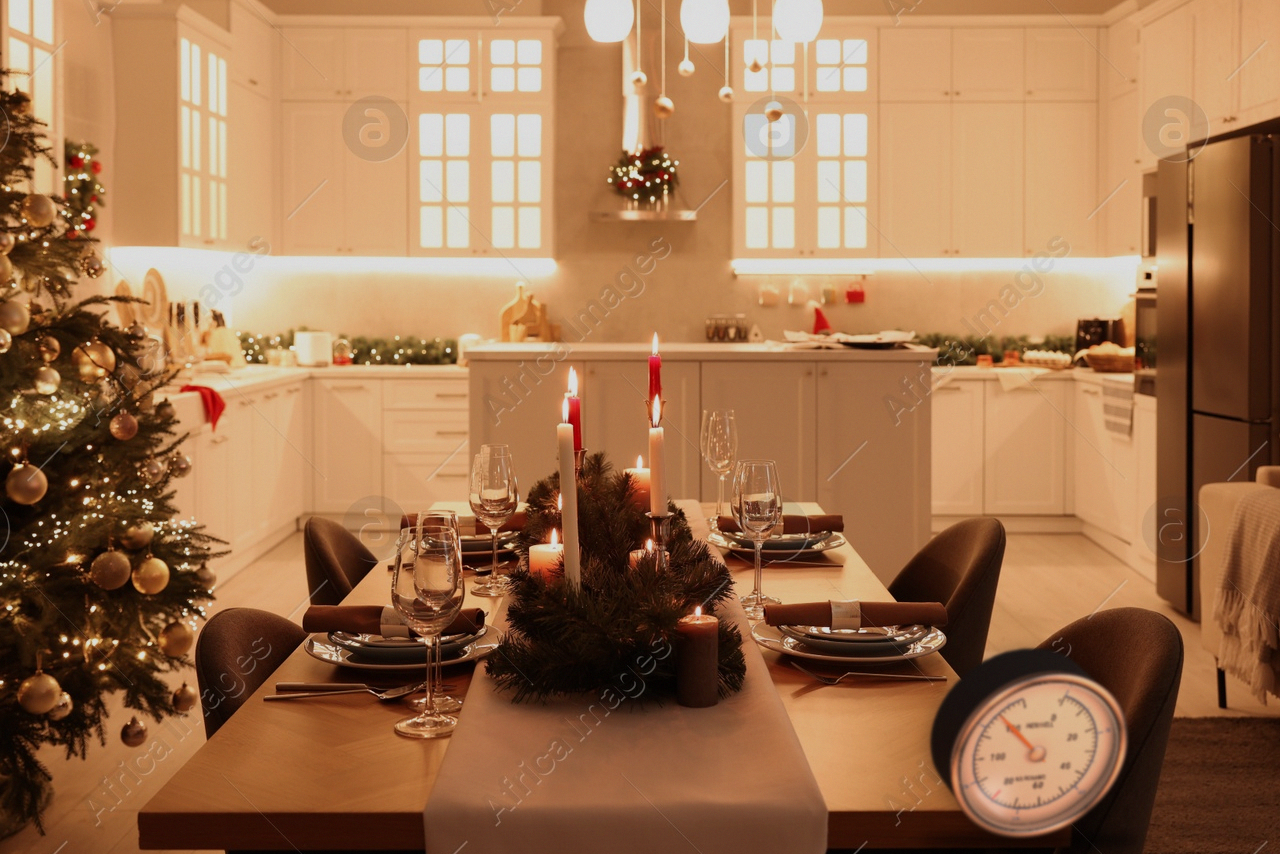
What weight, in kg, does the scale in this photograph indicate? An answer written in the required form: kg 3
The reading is kg 120
